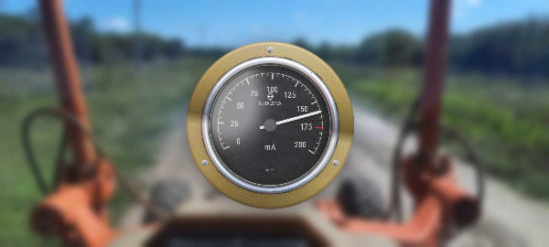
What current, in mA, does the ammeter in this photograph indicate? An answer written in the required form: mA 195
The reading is mA 160
